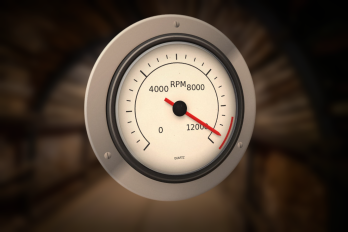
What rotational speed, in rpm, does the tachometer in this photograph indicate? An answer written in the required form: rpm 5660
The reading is rpm 11500
